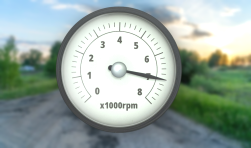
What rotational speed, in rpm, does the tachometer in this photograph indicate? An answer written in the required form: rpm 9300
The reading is rpm 7000
